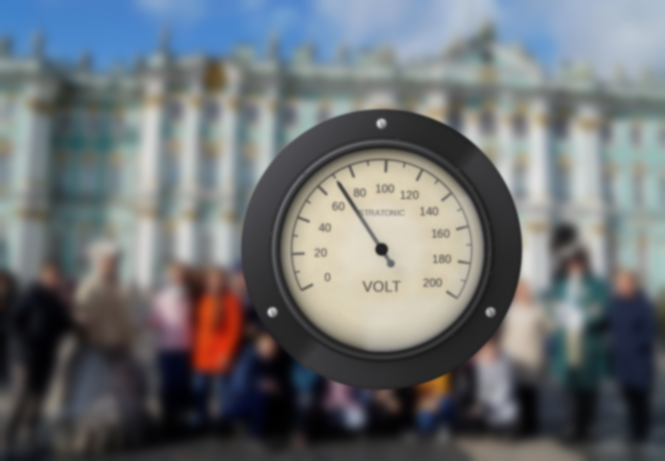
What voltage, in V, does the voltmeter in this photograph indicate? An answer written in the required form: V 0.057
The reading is V 70
